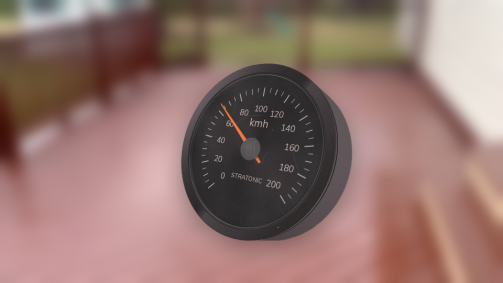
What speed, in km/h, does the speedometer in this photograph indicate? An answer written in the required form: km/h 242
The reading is km/h 65
